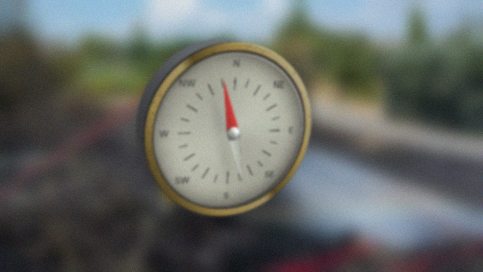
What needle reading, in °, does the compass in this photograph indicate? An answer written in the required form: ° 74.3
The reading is ° 345
